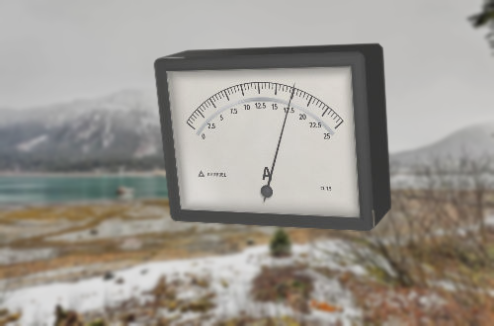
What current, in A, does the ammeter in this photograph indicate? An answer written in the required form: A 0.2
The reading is A 17.5
